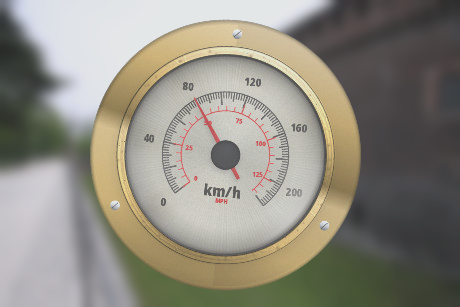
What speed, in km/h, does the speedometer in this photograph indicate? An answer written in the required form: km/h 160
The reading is km/h 80
